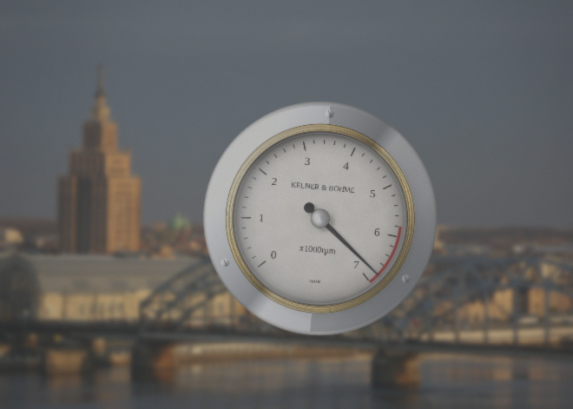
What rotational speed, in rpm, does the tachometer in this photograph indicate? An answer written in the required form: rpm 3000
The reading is rpm 6800
